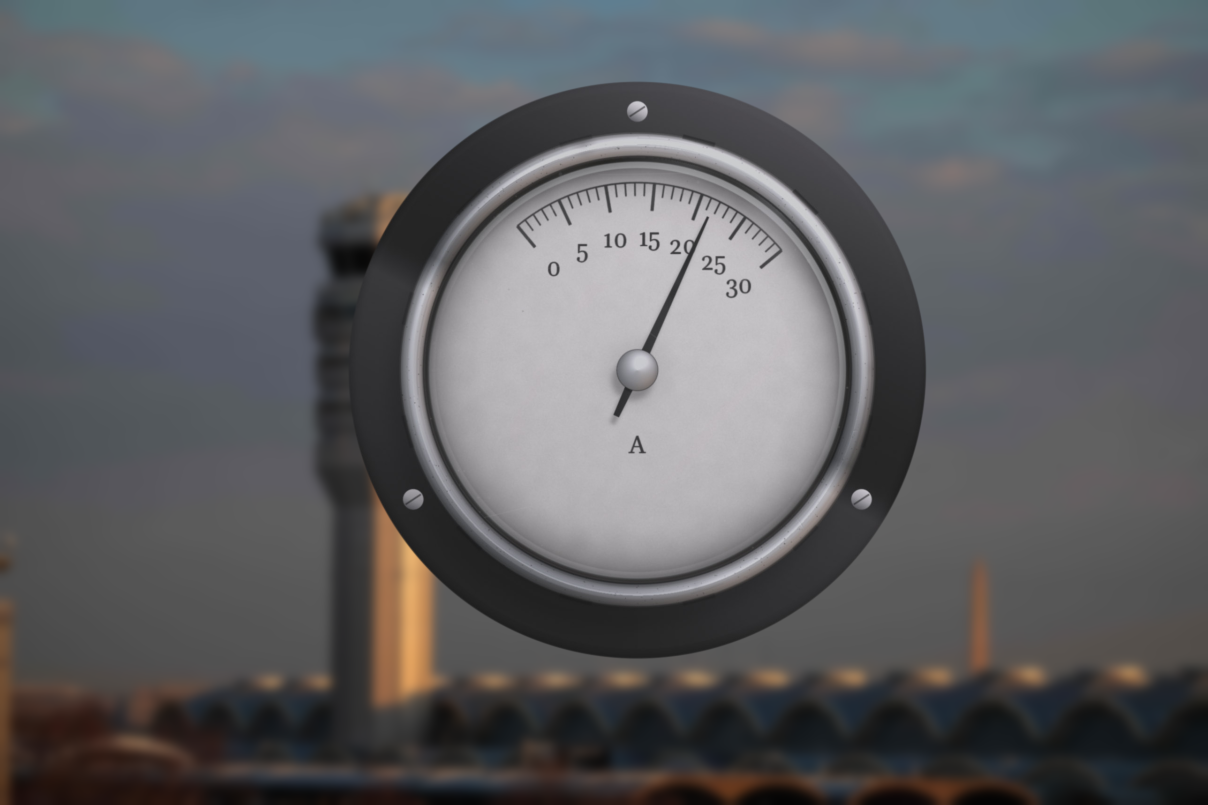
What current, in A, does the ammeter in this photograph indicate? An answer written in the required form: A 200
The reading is A 21.5
